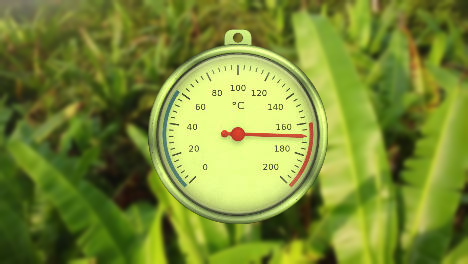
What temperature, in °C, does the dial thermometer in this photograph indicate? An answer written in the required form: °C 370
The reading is °C 168
